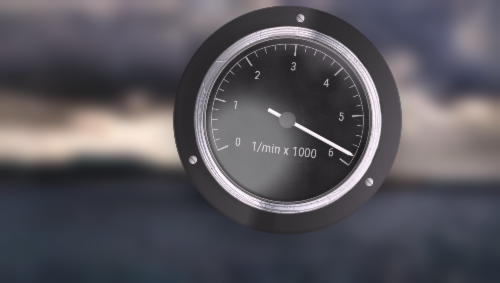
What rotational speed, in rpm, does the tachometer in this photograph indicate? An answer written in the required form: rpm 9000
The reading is rpm 5800
